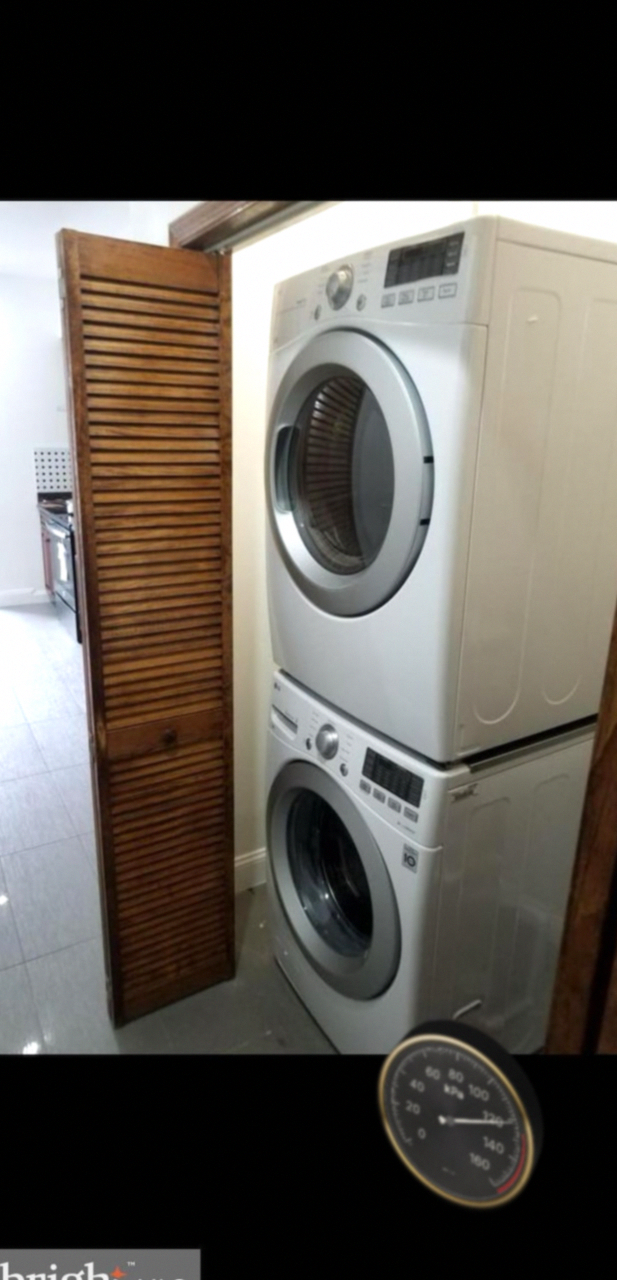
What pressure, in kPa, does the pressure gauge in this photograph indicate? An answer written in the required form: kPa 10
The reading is kPa 120
